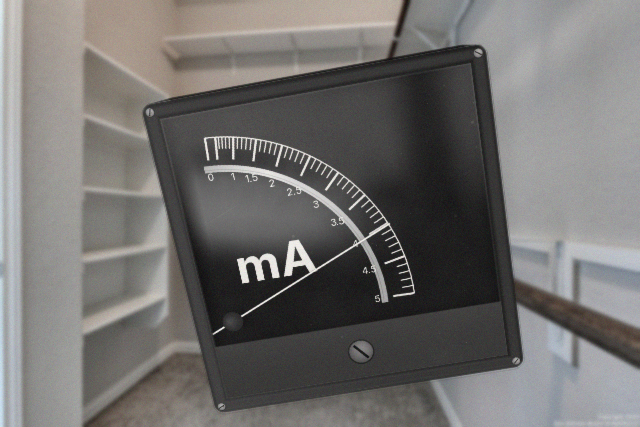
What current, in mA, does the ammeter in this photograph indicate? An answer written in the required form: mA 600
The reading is mA 4
